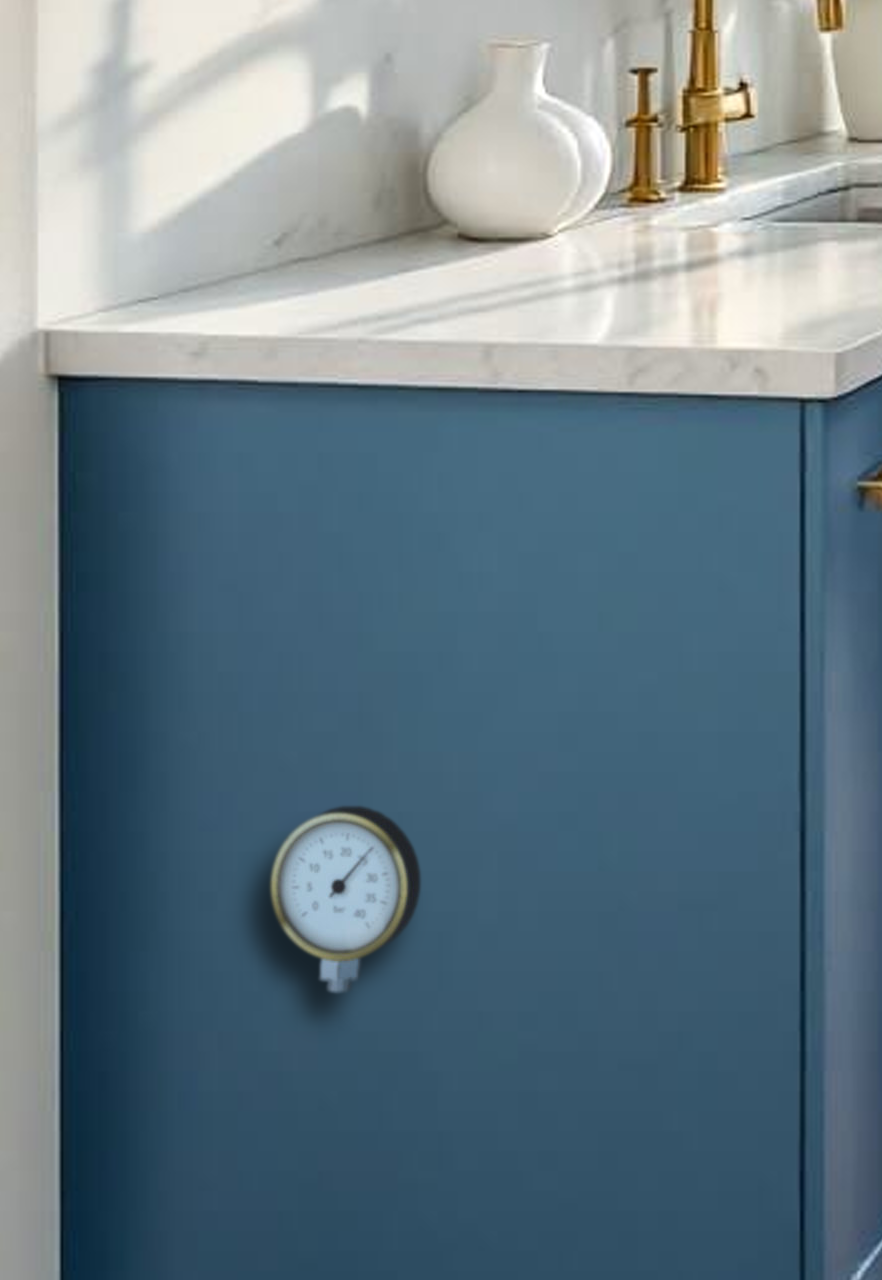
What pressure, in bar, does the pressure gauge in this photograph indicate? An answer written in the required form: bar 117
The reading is bar 25
